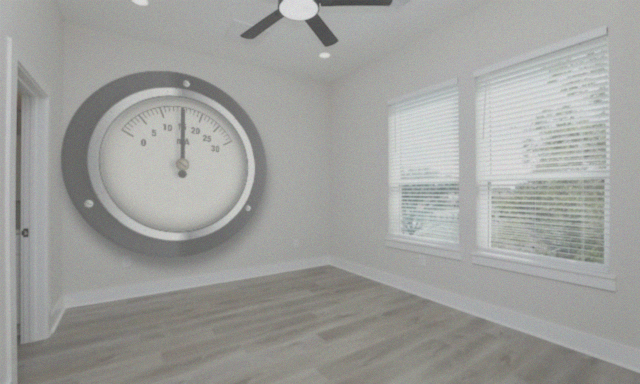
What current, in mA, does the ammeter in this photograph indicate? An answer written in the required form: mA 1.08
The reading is mA 15
